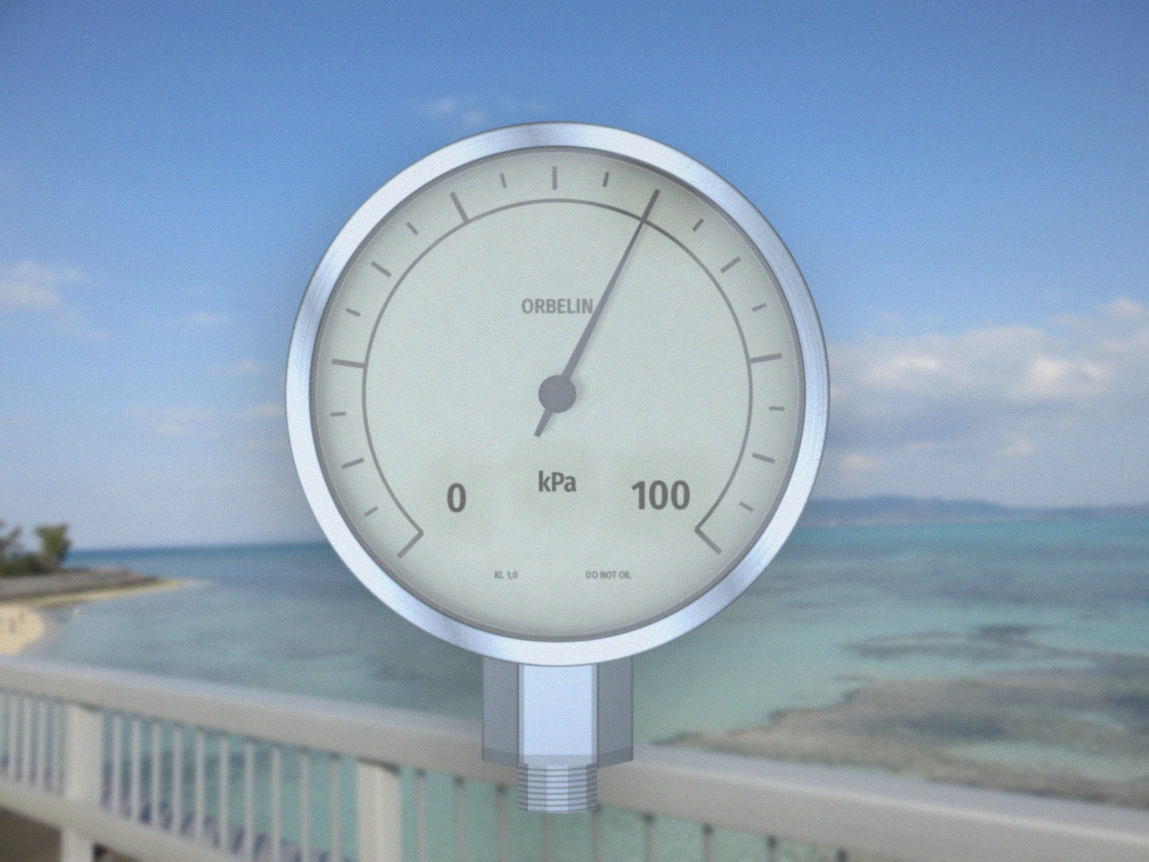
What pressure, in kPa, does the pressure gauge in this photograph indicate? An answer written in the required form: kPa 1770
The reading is kPa 60
